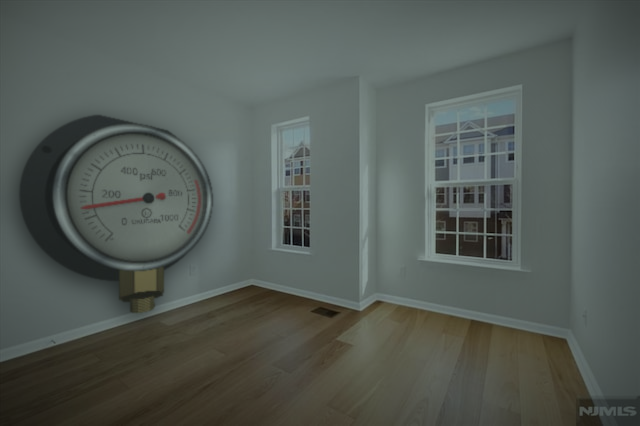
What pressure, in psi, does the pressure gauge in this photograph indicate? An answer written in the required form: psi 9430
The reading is psi 140
